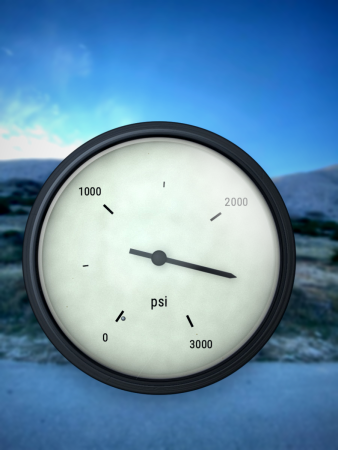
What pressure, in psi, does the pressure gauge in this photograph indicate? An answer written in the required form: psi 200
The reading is psi 2500
